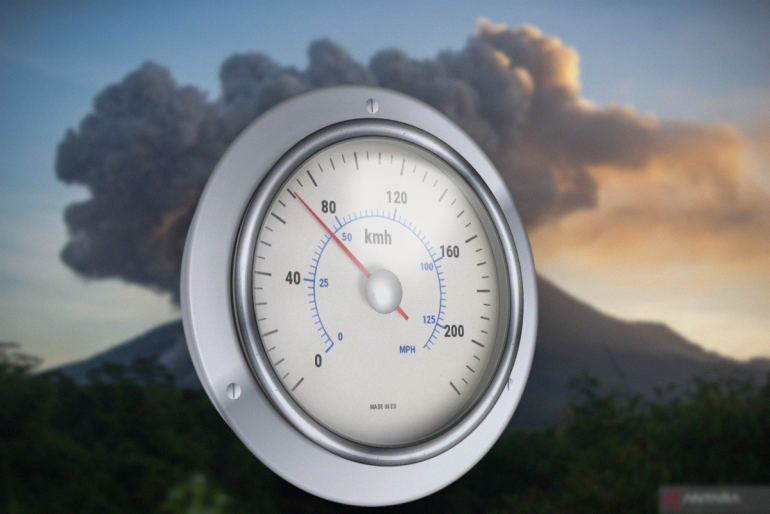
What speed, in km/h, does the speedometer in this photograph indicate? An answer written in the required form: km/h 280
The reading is km/h 70
